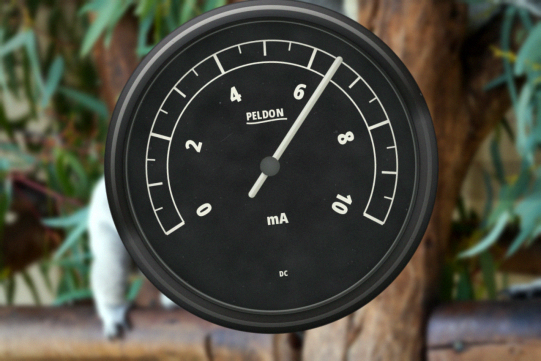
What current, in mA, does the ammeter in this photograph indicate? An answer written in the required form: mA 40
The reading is mA 6.5
